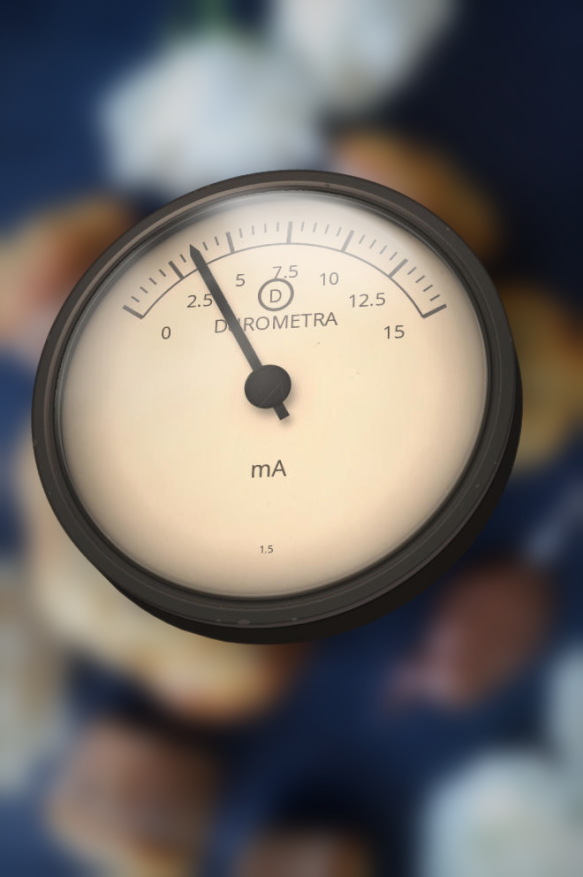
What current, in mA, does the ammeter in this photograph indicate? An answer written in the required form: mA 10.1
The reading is mA 3.5
